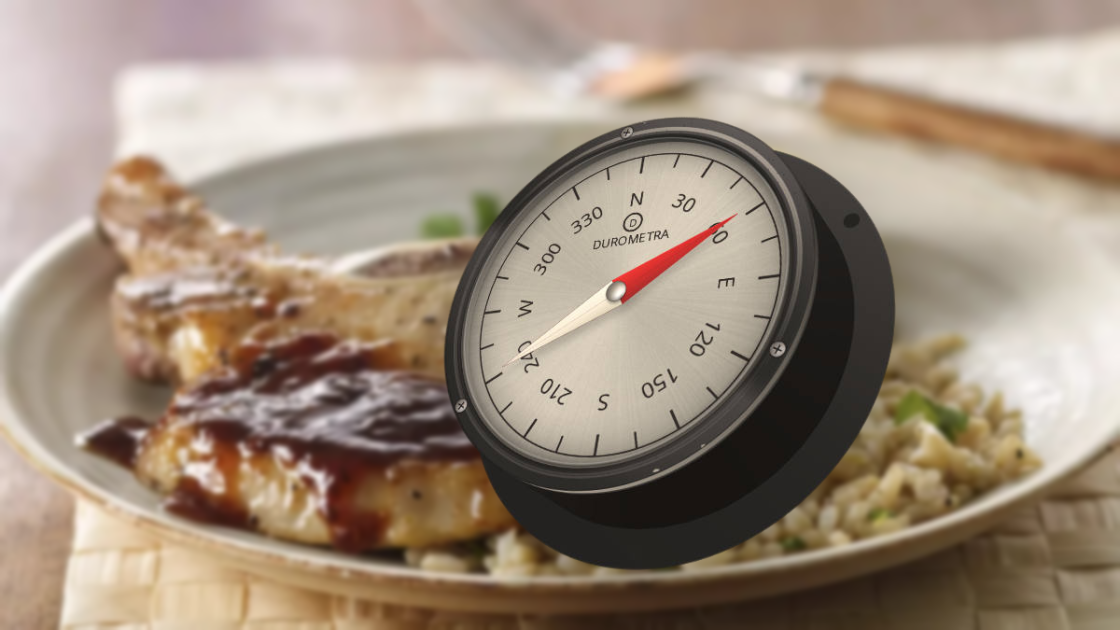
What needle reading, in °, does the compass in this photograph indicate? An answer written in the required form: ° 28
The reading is ° 60
